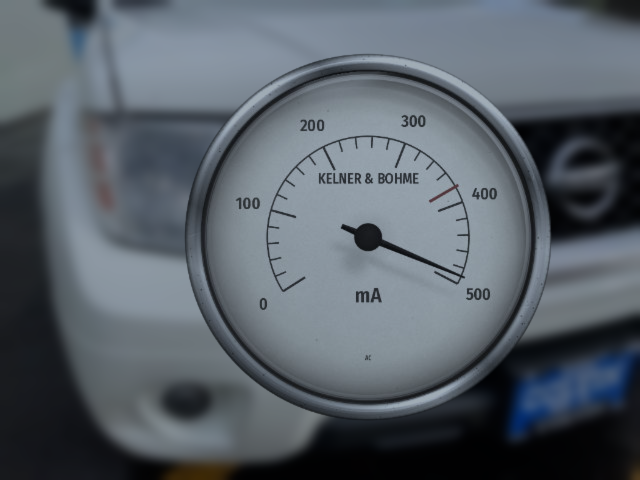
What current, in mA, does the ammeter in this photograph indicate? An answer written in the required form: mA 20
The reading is mA 490
